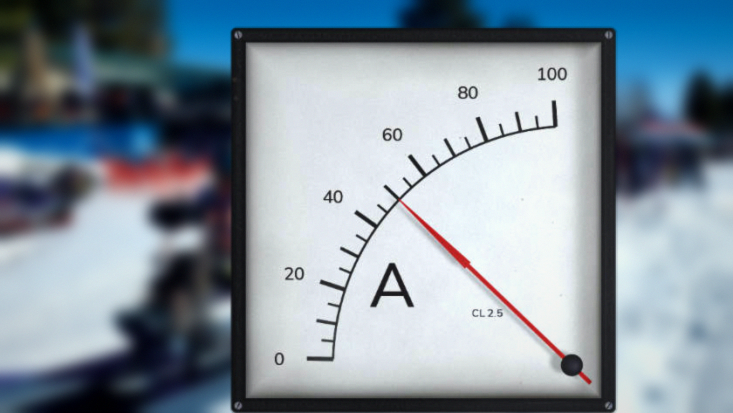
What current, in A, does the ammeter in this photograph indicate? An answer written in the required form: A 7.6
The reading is A 50
